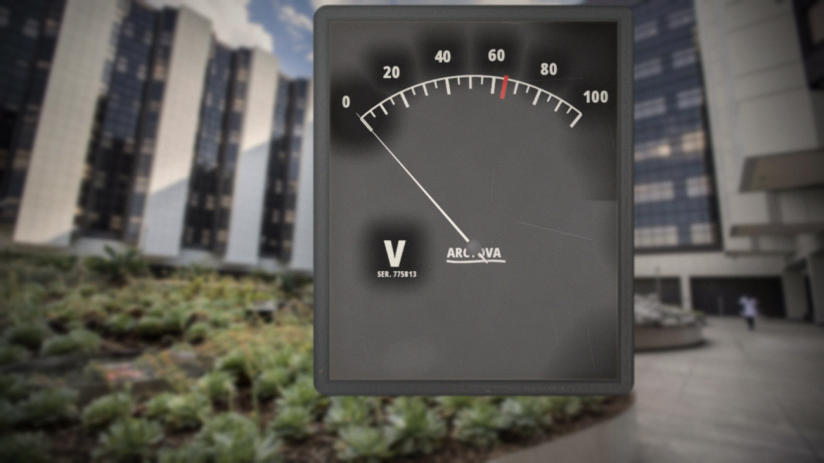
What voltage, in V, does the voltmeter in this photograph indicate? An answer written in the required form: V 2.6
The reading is V 0
